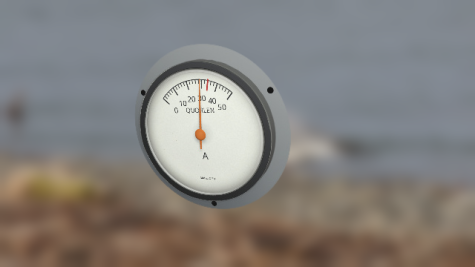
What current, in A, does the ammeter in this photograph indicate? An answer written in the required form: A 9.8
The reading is A 30
